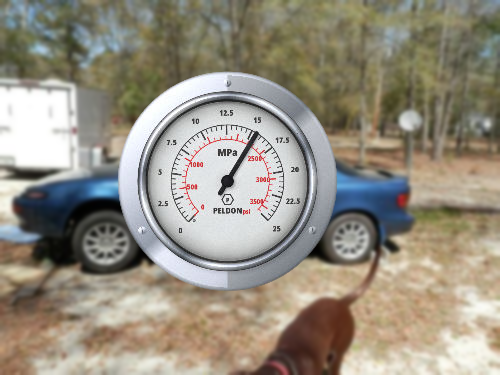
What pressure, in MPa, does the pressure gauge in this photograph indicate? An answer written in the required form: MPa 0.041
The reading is MPa 15.5
